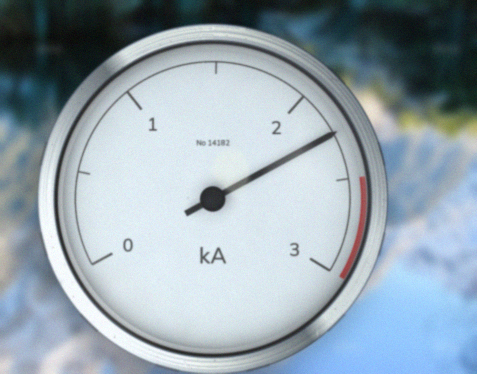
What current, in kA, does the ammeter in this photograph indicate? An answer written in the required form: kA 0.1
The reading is kA 2.25
